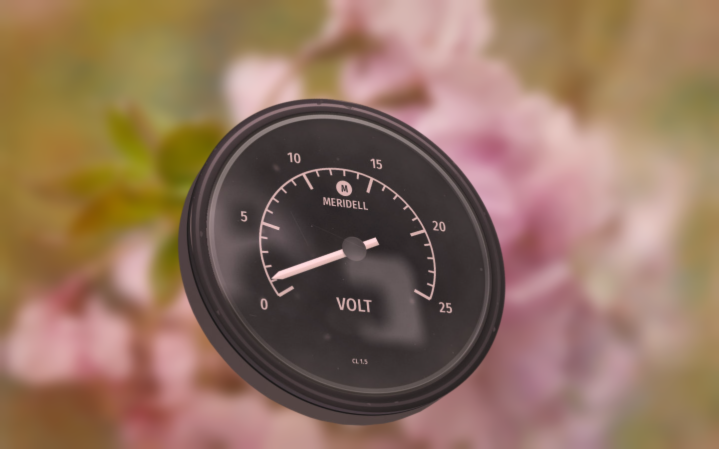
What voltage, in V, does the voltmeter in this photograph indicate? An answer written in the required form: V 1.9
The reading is V 1
